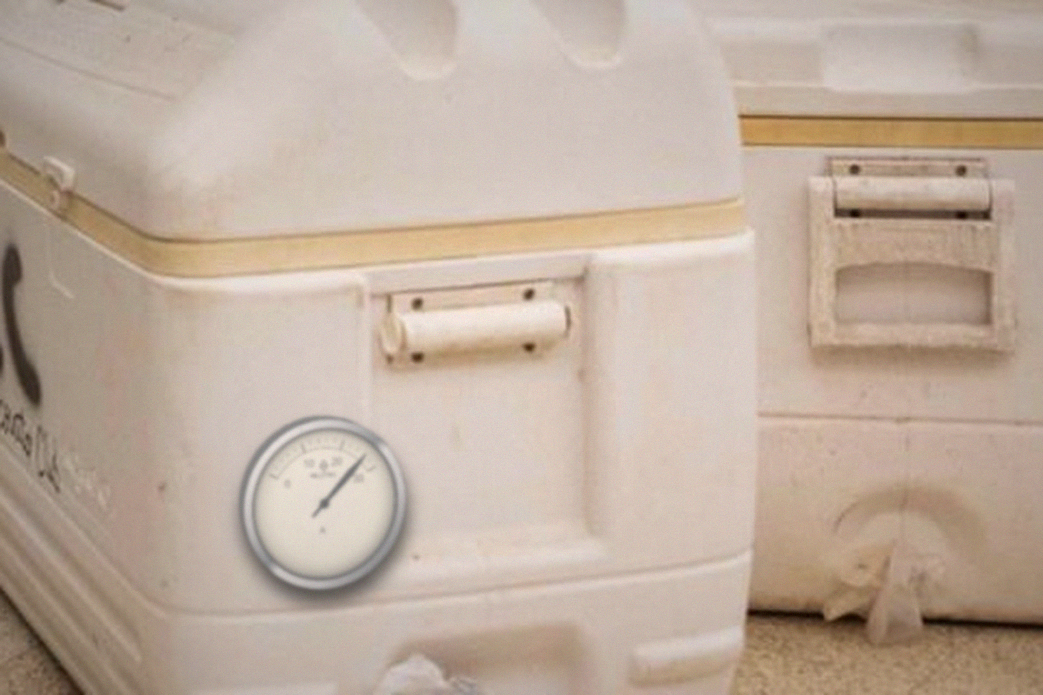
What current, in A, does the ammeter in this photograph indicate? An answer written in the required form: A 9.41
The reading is A 26
